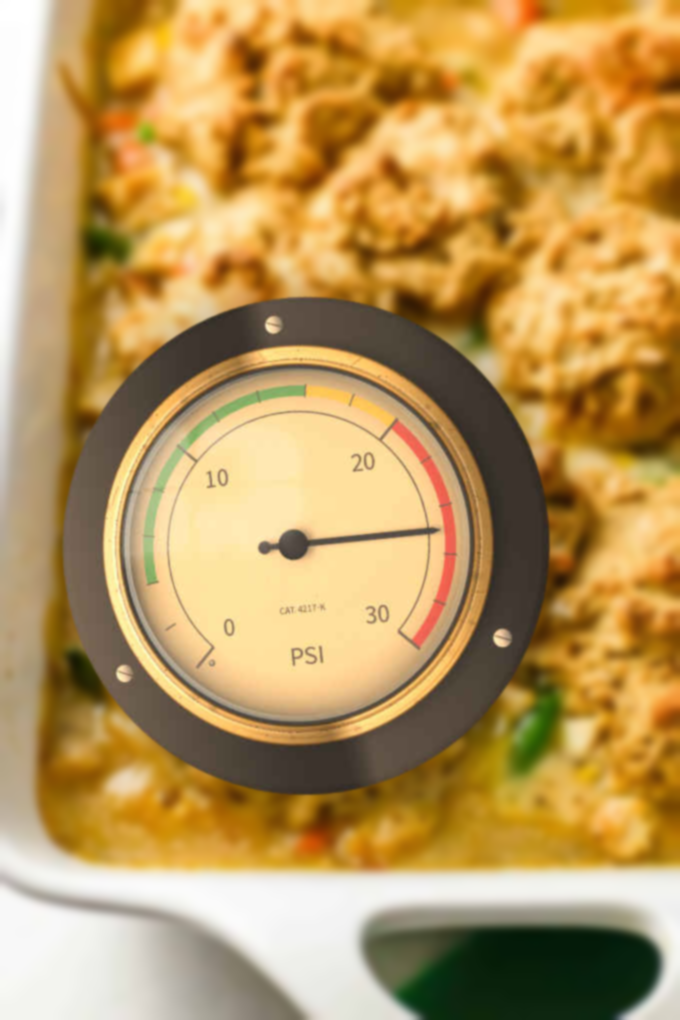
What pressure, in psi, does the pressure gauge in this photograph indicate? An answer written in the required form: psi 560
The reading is psi 25
